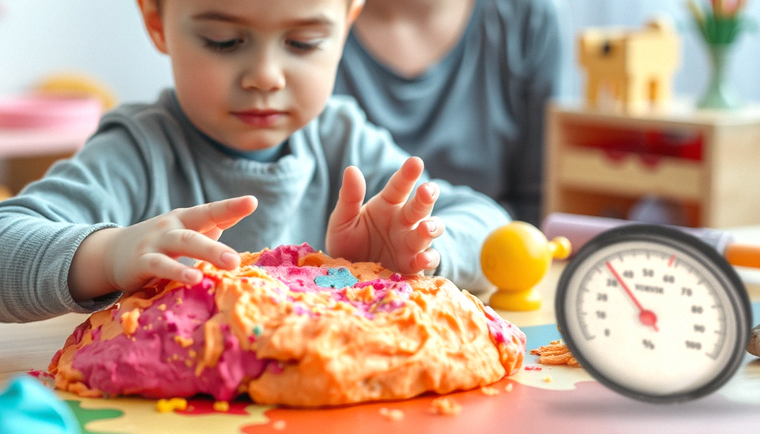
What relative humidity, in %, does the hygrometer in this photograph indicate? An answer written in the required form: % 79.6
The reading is % 35
